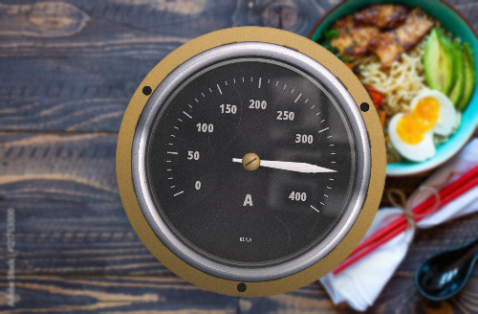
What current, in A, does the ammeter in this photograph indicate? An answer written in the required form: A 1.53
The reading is A 350
